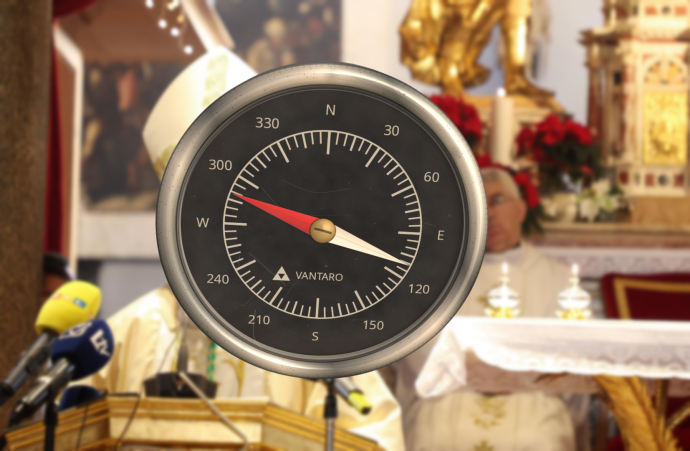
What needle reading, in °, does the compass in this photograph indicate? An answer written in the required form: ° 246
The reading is ° 290
